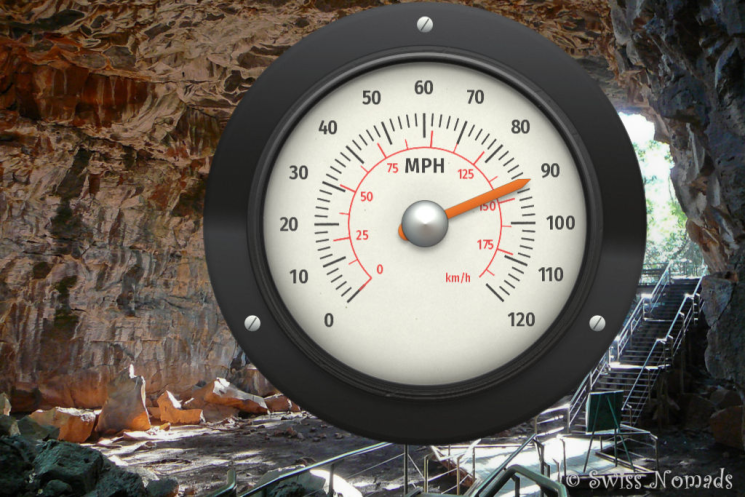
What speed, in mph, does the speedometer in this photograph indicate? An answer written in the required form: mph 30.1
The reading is mph 90
